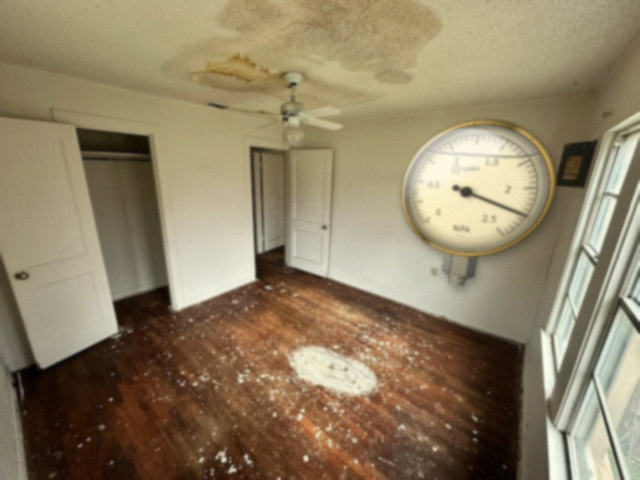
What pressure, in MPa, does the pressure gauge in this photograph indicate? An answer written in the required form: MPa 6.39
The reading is MPa 2.25
